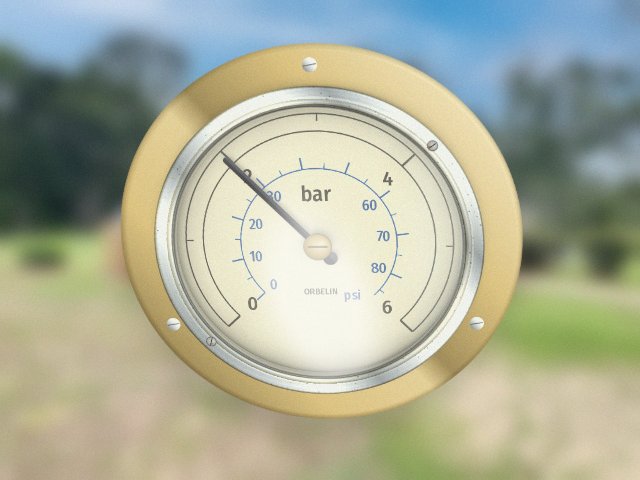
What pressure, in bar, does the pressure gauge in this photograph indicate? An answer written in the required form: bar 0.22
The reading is bar 2
